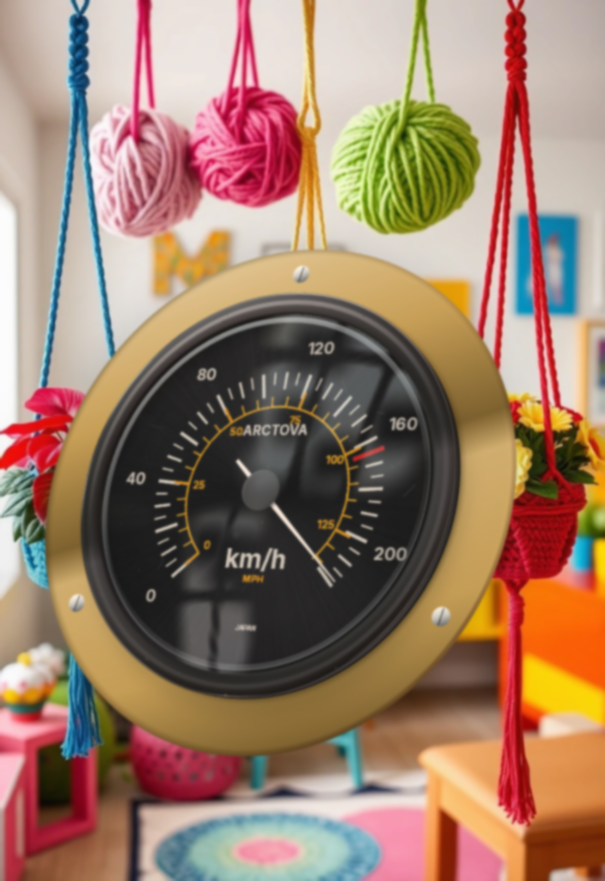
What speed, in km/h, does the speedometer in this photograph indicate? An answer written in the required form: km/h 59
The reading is km/h 217.5
